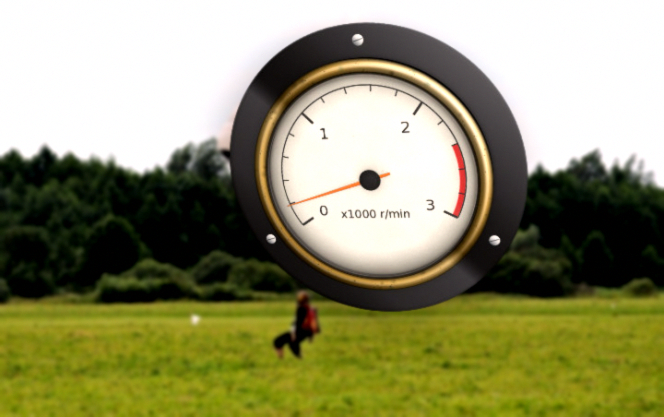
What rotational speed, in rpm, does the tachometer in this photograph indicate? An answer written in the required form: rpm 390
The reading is rpm 200
